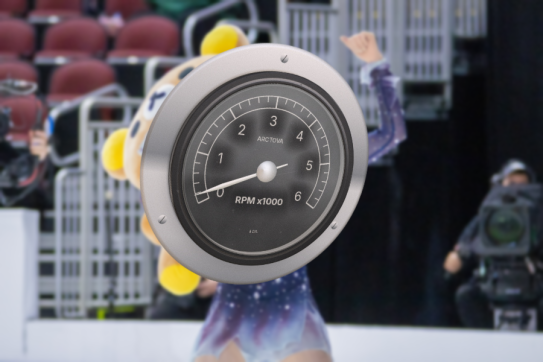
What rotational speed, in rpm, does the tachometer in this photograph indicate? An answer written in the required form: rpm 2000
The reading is rpm 200
